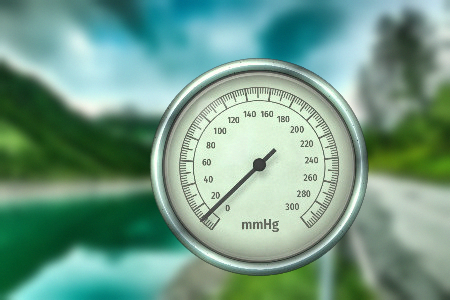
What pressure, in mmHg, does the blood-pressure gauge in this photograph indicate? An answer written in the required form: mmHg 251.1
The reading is mmHg 10
